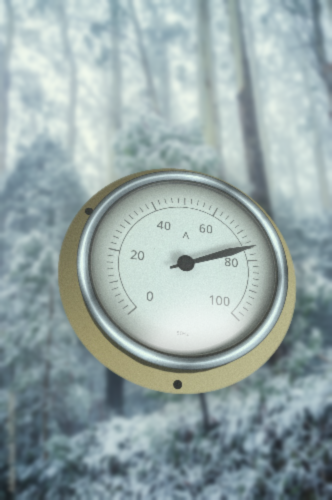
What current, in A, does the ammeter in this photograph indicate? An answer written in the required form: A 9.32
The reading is A 76
